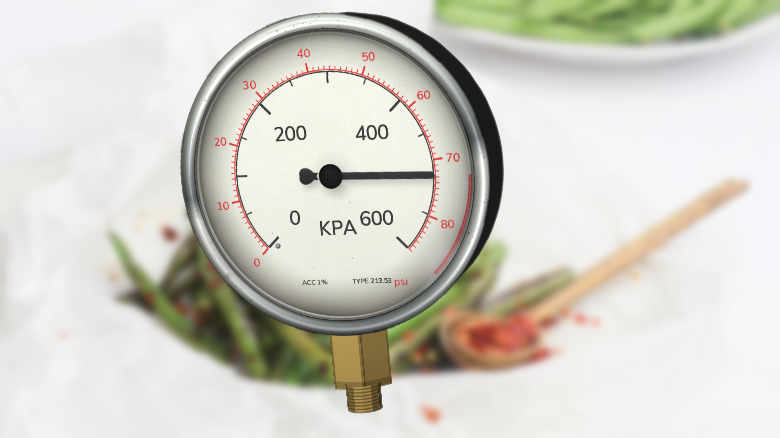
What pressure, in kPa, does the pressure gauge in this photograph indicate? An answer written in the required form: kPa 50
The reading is kPa 500
